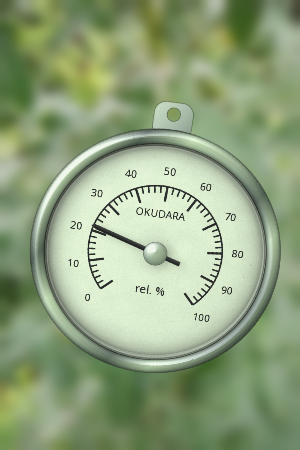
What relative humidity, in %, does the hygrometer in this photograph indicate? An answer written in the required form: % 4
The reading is % 22
